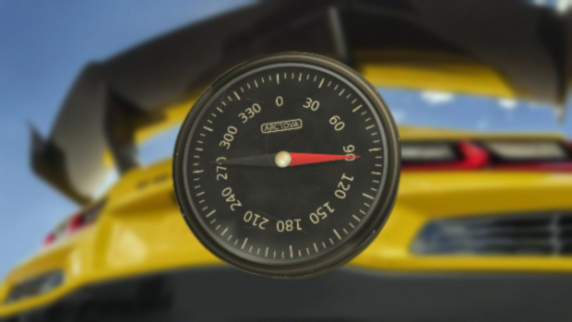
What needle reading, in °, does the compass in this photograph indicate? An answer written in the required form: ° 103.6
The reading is ° 95
